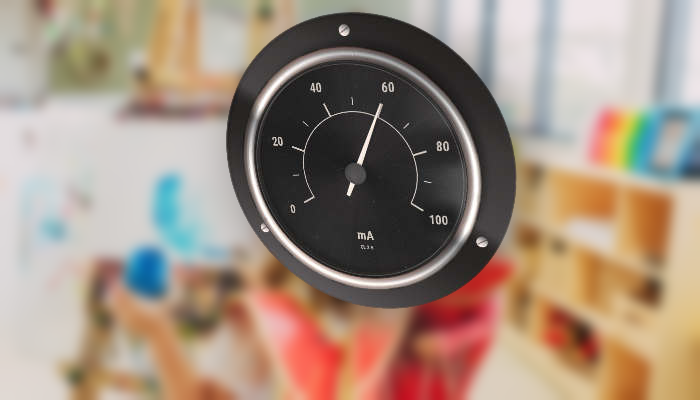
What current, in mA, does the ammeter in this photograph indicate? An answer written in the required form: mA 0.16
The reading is mA 60
